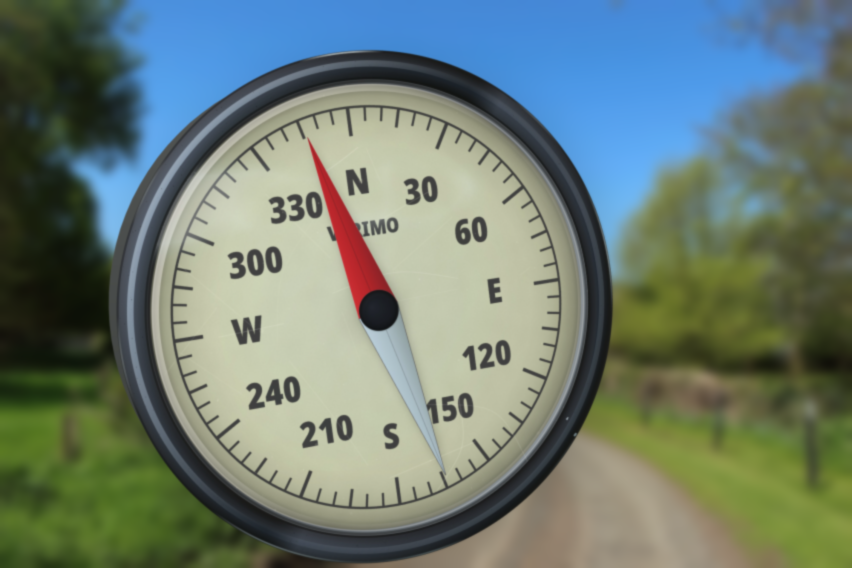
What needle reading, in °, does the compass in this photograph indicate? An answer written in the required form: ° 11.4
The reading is ° 345
